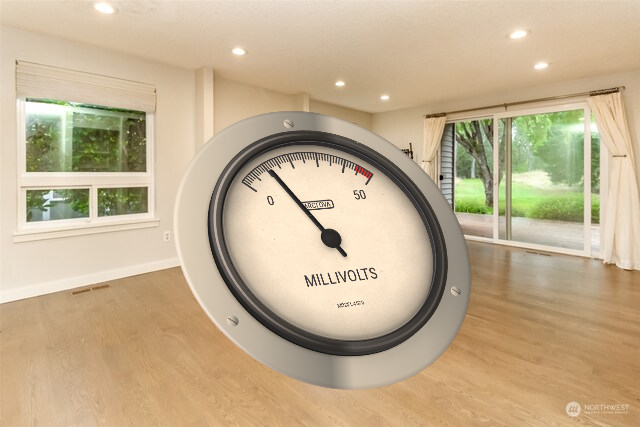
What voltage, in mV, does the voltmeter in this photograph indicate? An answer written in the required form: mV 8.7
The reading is mV 10
